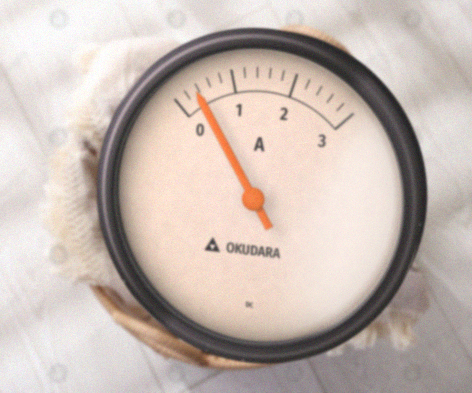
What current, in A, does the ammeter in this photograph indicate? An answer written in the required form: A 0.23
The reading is A 0.4
